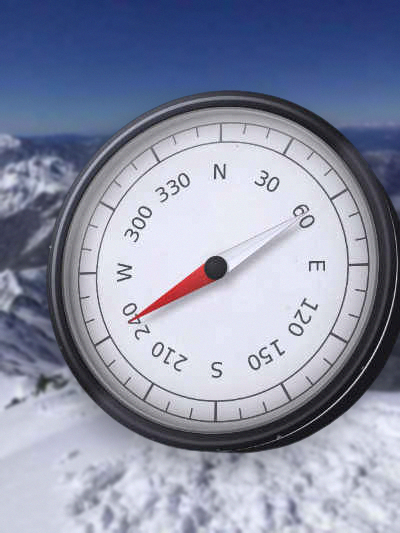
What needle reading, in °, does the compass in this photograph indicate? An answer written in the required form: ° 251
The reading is ° 240
